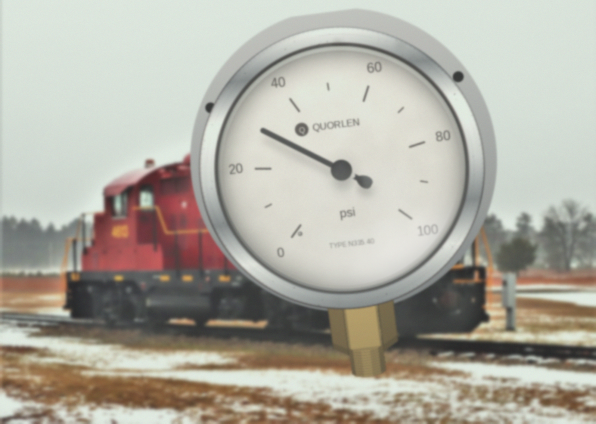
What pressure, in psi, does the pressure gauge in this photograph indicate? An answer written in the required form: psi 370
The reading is psi 30
